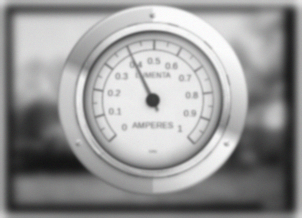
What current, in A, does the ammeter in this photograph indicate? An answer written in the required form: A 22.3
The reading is A 0.4
